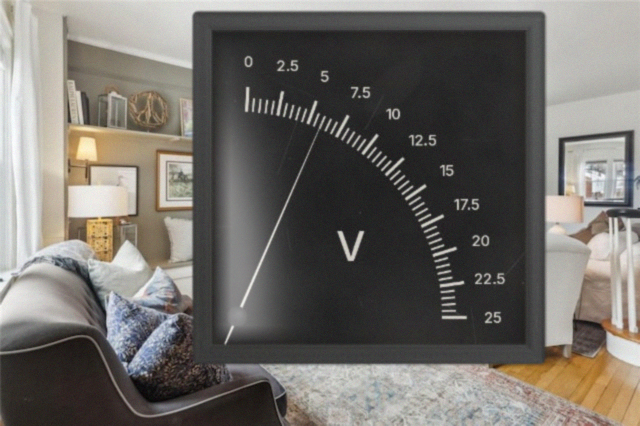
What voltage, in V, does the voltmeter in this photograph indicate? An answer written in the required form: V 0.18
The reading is V 6
